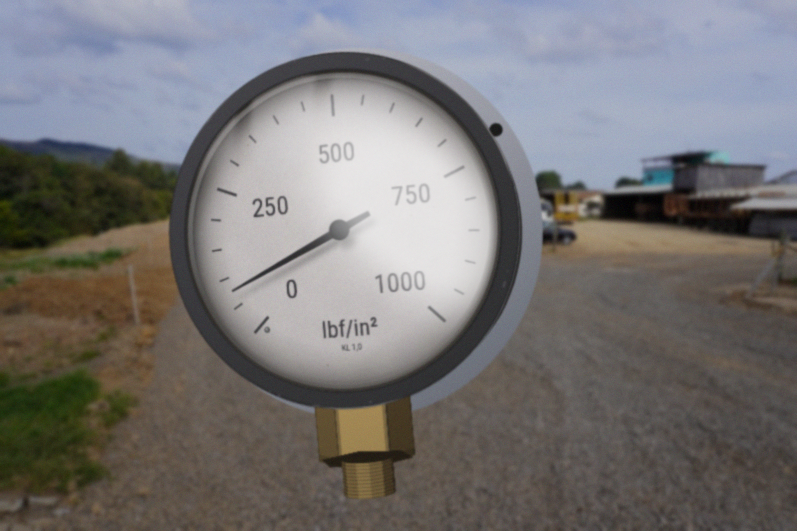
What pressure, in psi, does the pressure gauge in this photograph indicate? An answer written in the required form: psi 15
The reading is psi 75
